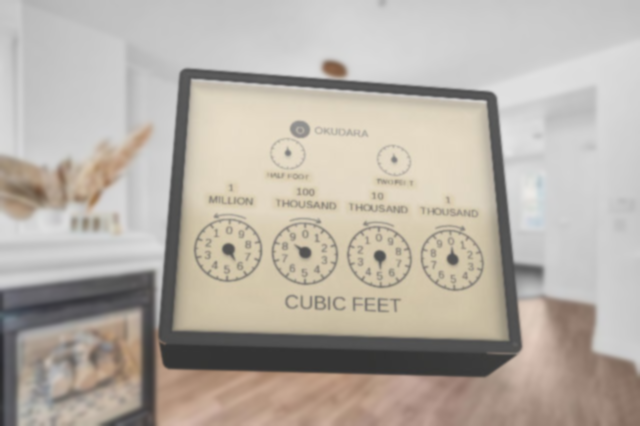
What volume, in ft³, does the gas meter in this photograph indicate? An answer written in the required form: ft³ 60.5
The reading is ft³ 585000
